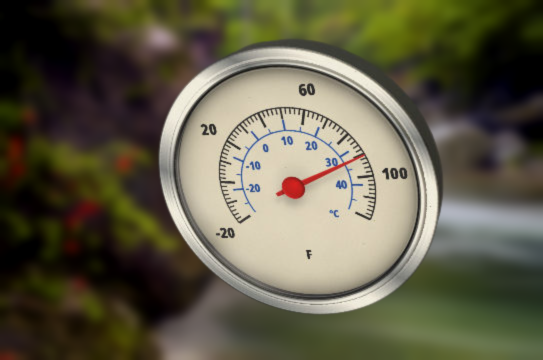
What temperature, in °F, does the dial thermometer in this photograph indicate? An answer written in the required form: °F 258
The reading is °F 90
